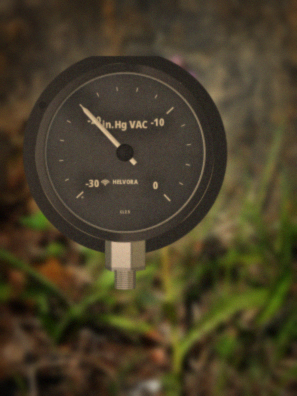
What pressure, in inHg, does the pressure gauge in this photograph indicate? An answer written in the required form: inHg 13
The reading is inHg -20
